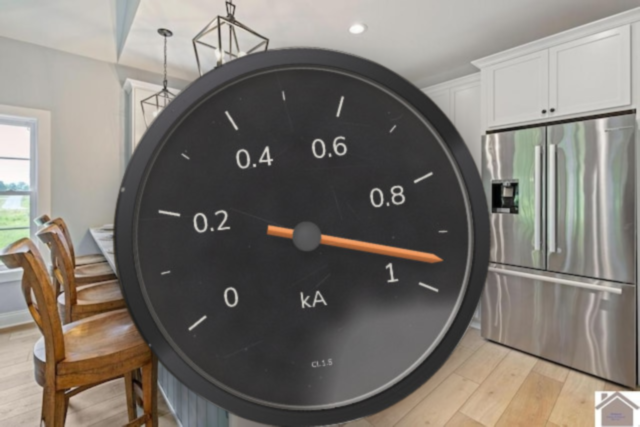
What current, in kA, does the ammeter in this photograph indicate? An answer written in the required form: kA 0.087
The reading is kA 0.95
